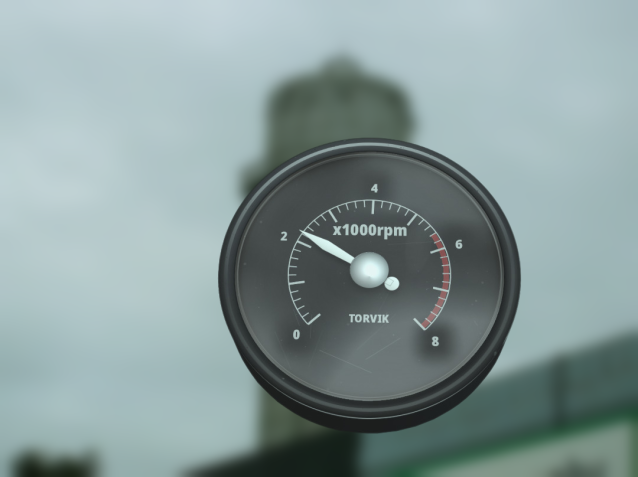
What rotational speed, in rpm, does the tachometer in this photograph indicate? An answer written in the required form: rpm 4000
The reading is rpm 2200
